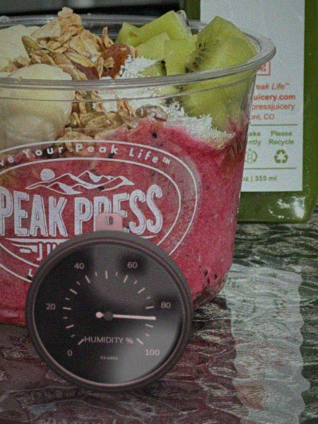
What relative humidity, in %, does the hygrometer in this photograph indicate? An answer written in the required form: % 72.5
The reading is % 85
